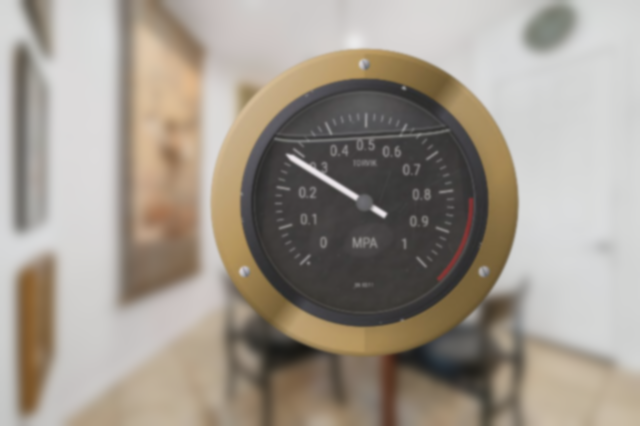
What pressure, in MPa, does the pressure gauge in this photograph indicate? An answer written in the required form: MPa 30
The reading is MPa 0.28
